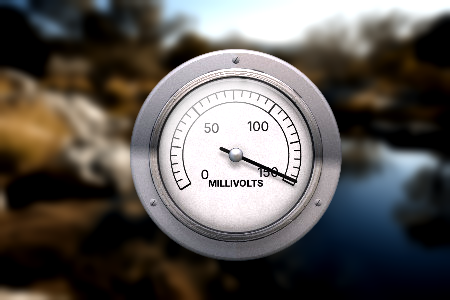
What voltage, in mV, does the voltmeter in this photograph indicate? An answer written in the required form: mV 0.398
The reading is mV 147.5
